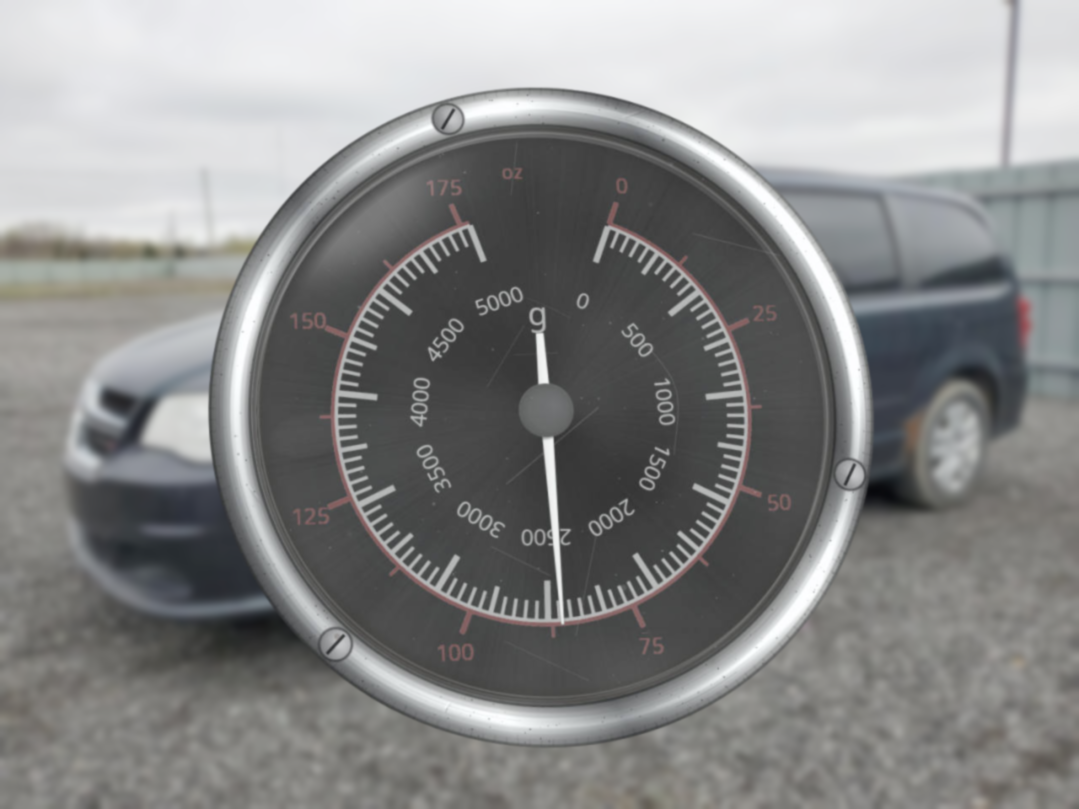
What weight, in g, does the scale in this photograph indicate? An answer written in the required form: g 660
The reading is g 2450
